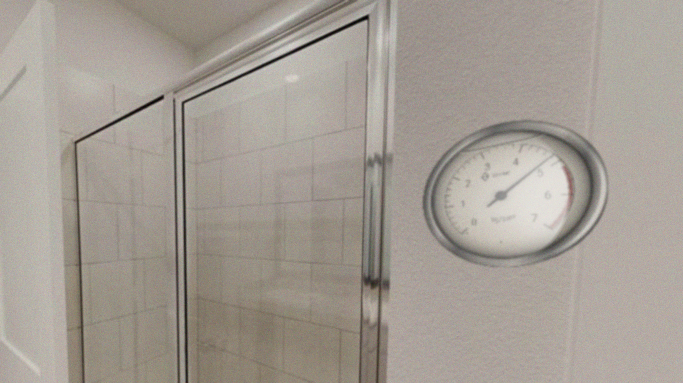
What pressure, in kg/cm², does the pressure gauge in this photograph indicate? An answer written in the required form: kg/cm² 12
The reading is kg/cm² 4.8
